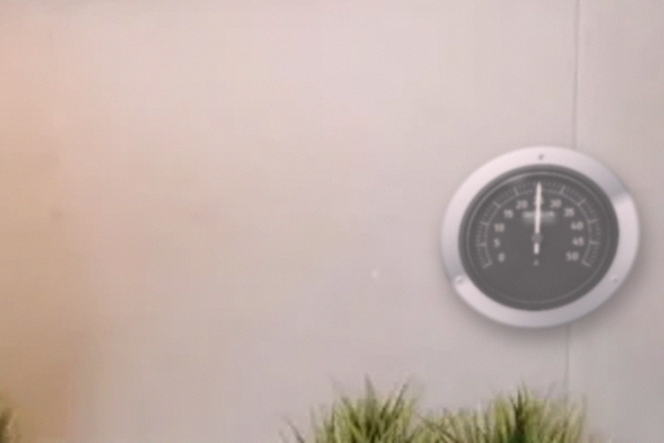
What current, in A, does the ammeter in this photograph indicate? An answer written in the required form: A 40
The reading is A 25
